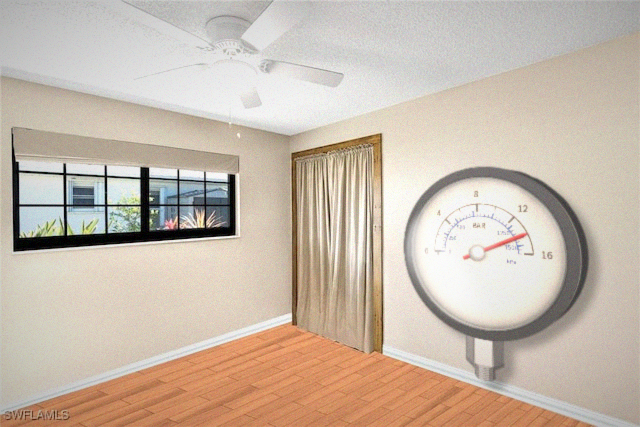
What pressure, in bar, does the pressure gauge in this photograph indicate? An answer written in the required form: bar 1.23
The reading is bar 14
